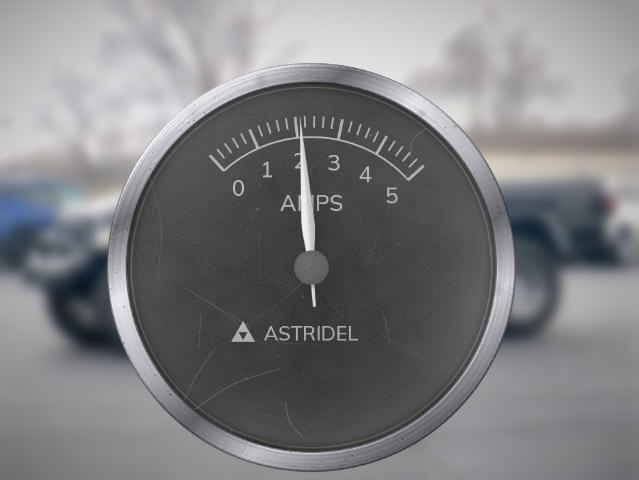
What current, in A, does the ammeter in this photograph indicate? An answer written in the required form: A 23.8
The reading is A 2.1
